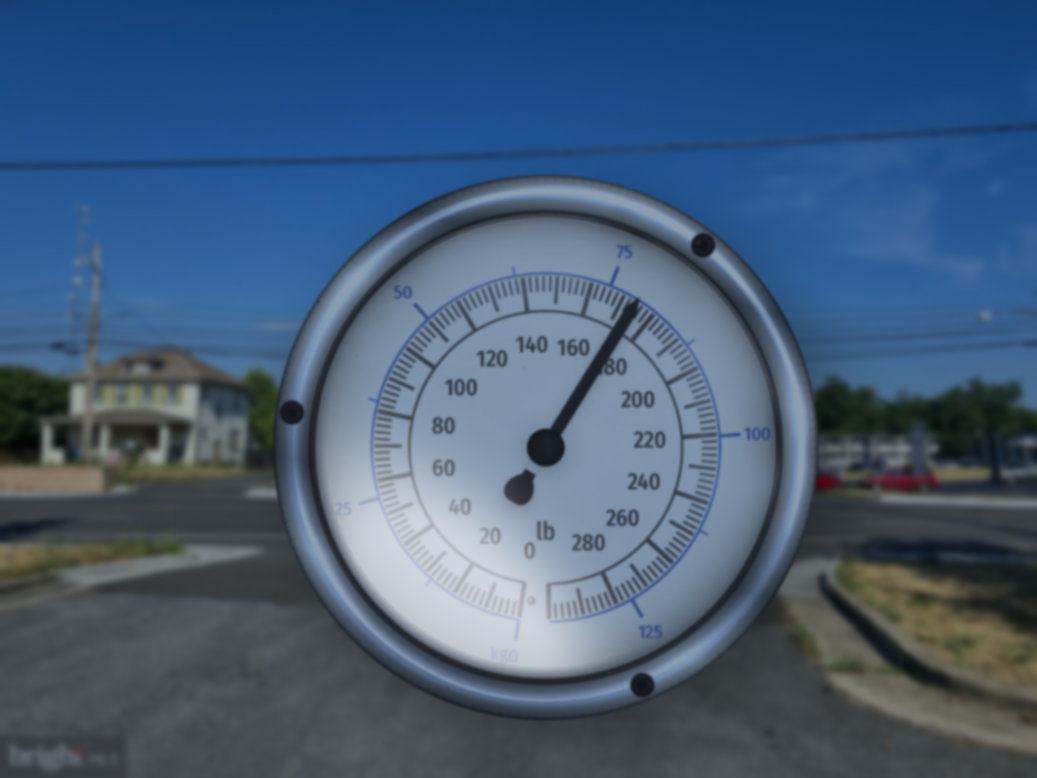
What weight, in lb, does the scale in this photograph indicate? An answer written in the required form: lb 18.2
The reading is lb 174
